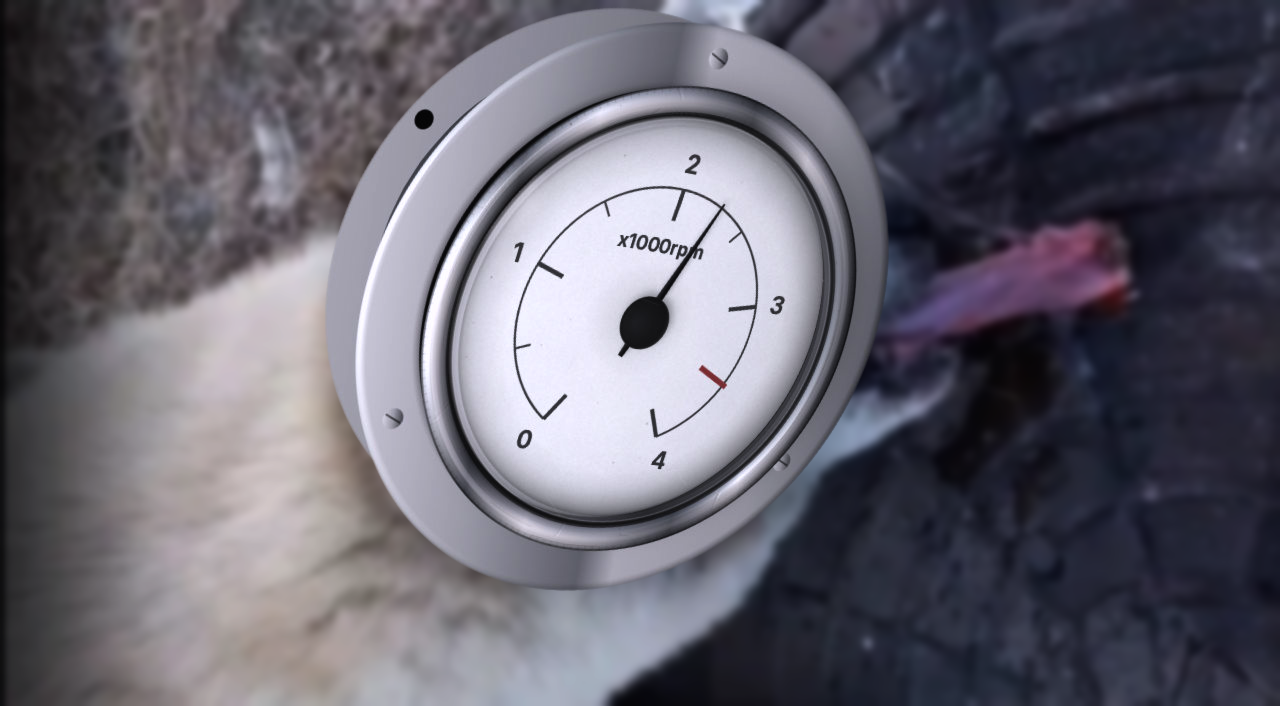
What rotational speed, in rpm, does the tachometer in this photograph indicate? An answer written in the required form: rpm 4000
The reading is rpm 2250
